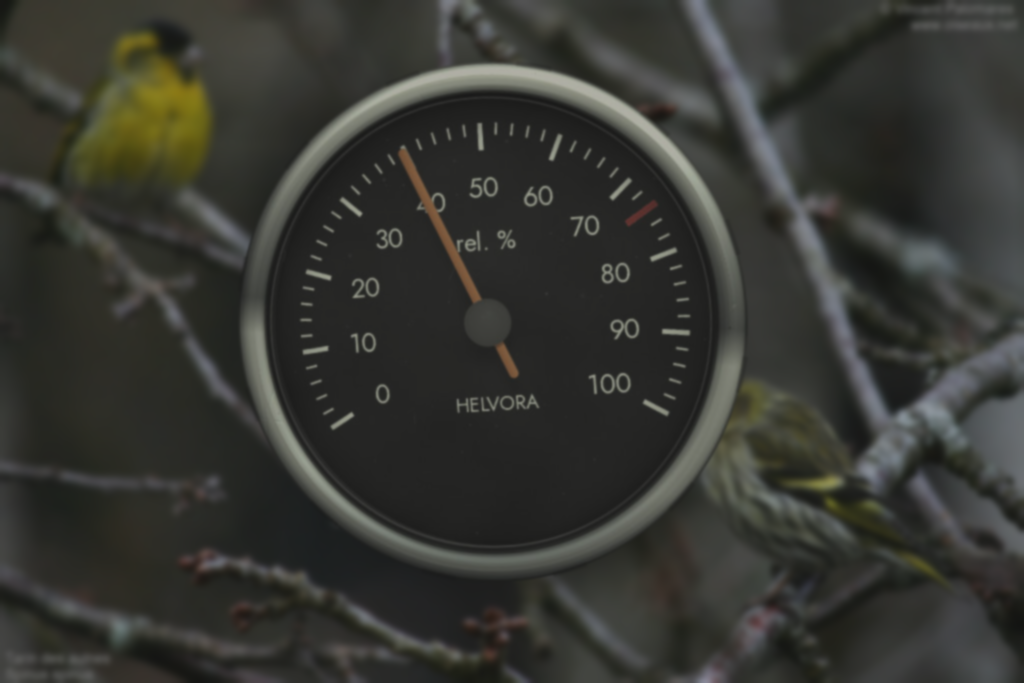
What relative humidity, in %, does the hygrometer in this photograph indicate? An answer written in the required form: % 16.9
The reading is % 40
